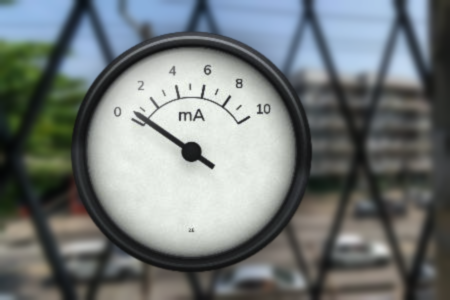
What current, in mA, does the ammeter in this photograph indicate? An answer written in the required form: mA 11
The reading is mA 0.5
